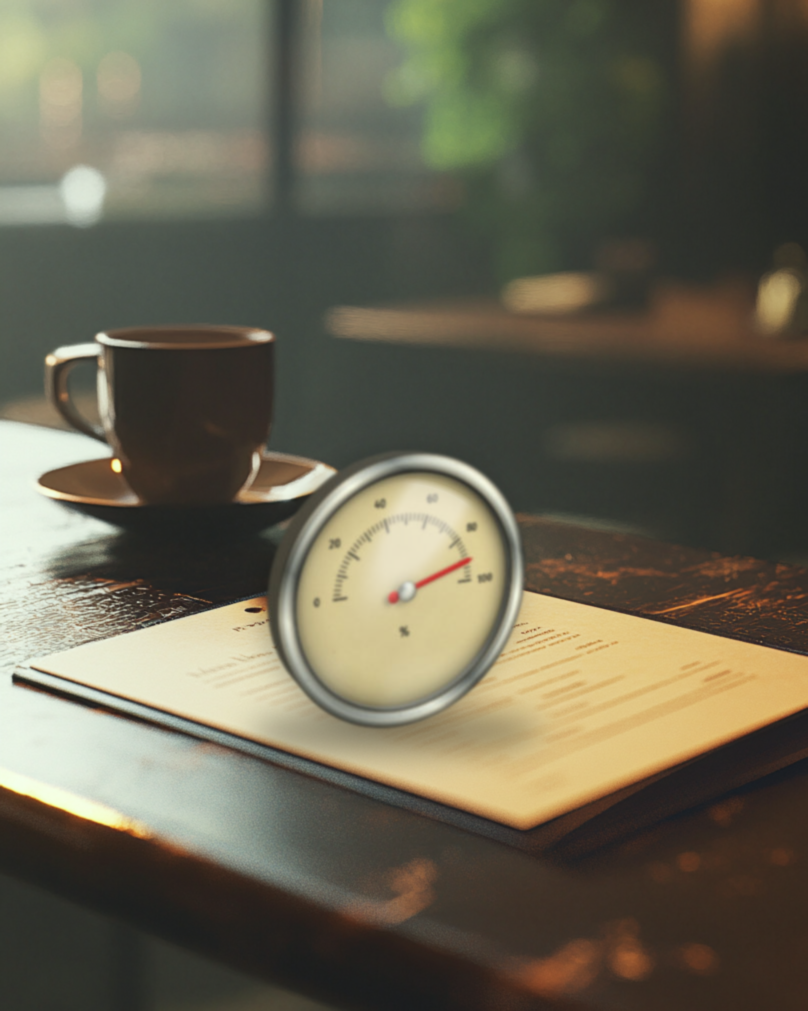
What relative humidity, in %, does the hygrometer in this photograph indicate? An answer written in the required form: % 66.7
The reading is % 90
